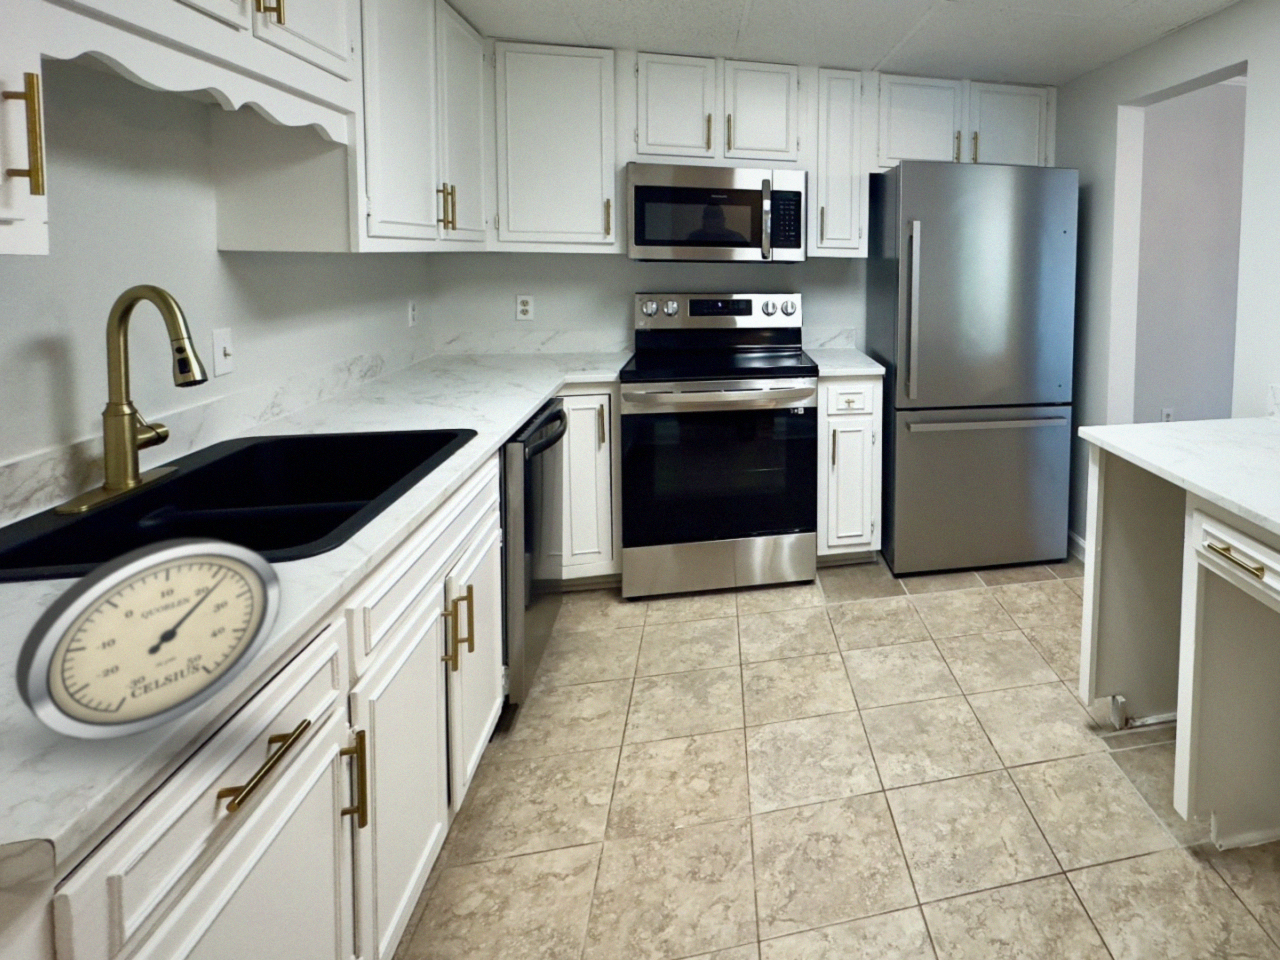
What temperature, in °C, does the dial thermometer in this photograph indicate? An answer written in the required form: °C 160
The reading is °C 22
